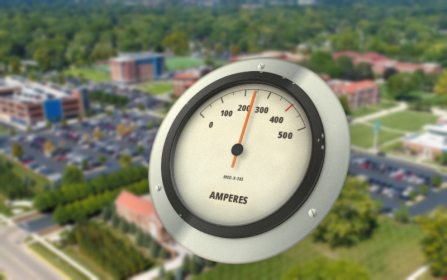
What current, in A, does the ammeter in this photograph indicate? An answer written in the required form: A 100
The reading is A 250
